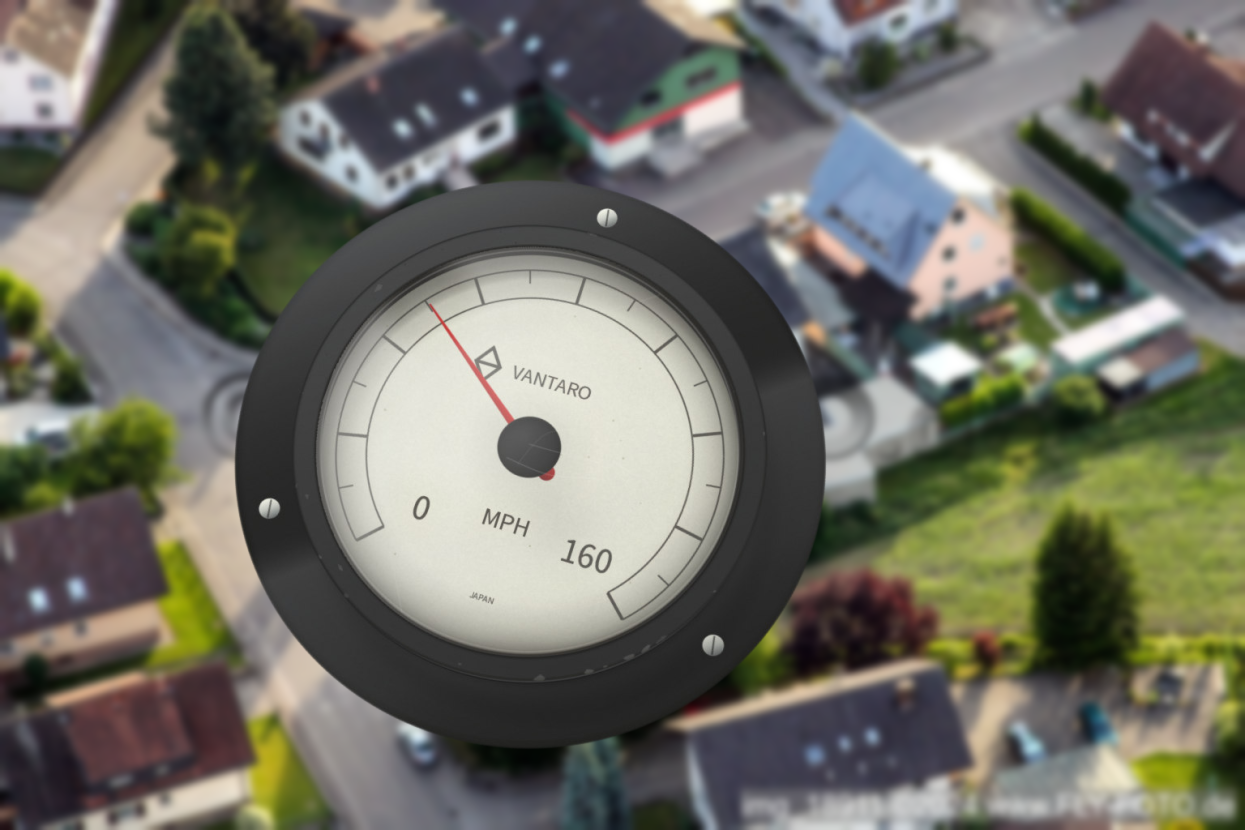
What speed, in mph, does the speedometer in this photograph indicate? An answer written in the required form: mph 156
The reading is mph 50
